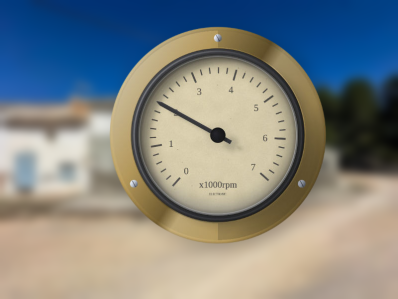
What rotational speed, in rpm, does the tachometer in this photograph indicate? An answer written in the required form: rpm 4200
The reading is rpm 2000
